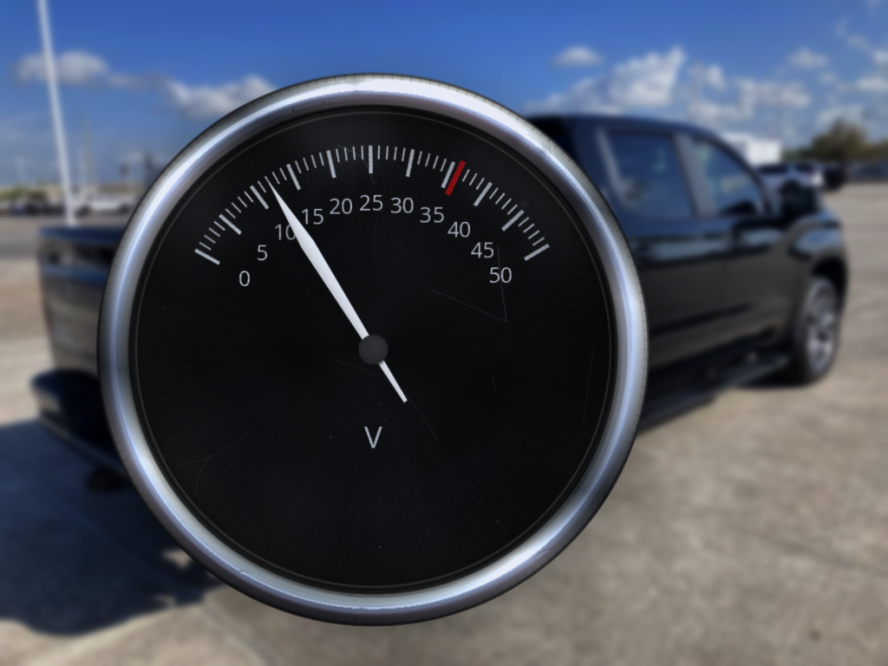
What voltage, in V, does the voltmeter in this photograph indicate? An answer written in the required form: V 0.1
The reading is V 12
